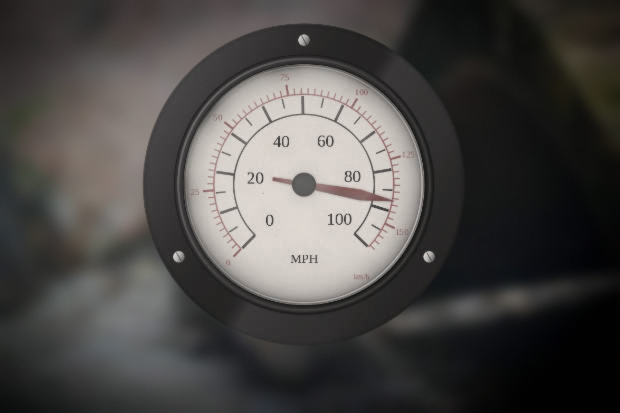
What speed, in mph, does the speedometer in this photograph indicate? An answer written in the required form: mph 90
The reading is mph 87.5
